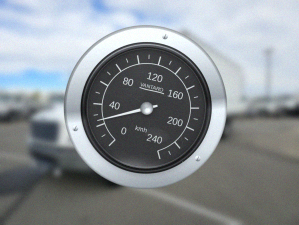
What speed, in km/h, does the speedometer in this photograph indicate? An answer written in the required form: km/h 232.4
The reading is km/h 25
